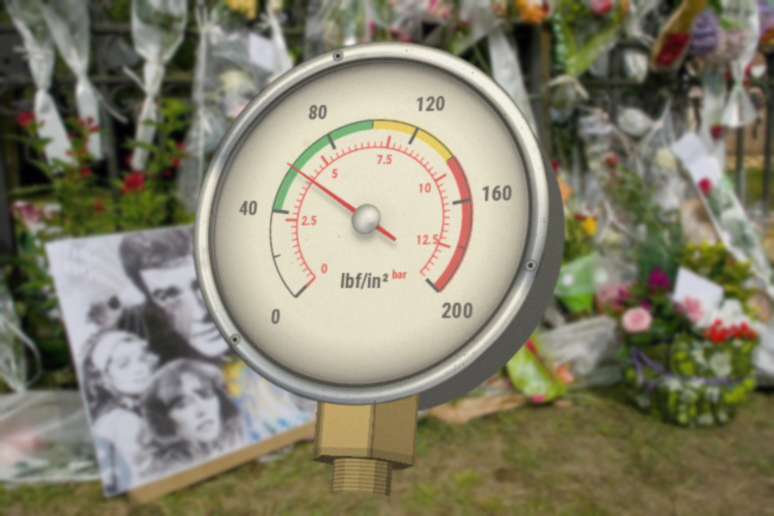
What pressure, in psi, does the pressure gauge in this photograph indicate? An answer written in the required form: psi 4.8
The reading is psi 60
